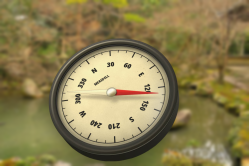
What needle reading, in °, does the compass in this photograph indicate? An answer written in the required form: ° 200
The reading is ° 130
